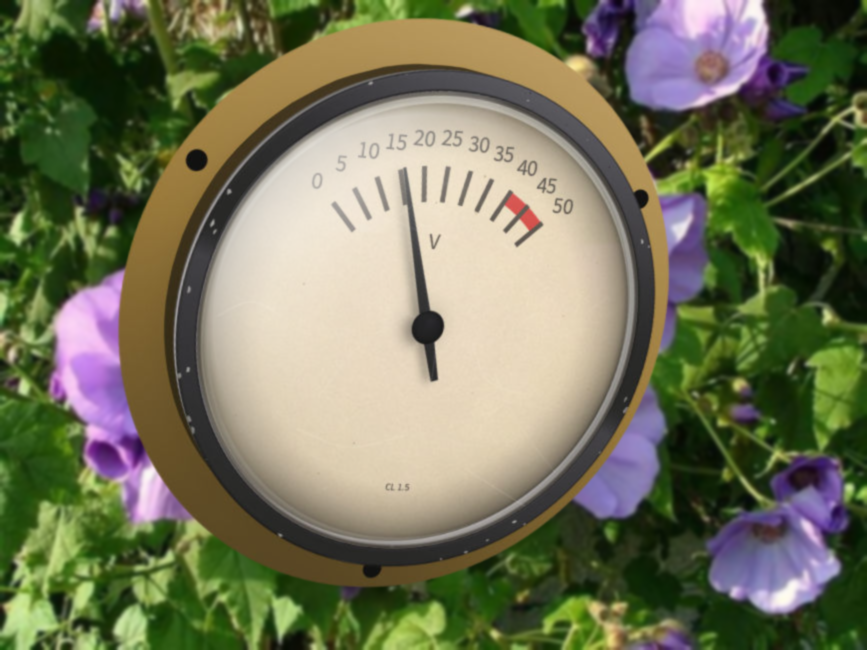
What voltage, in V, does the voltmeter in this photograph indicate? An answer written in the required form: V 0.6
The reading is V 15
